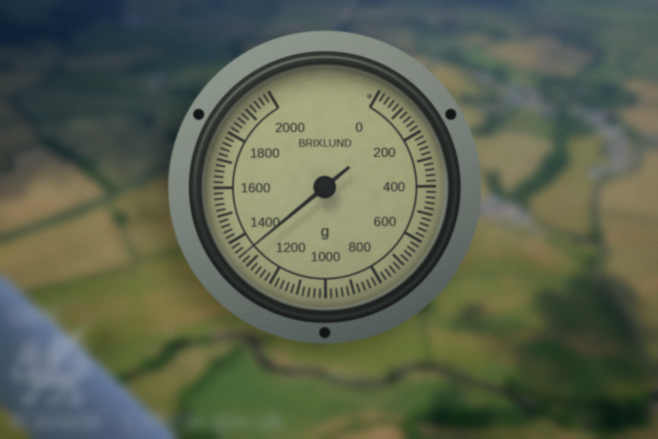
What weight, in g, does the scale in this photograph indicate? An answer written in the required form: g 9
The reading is g 1340
